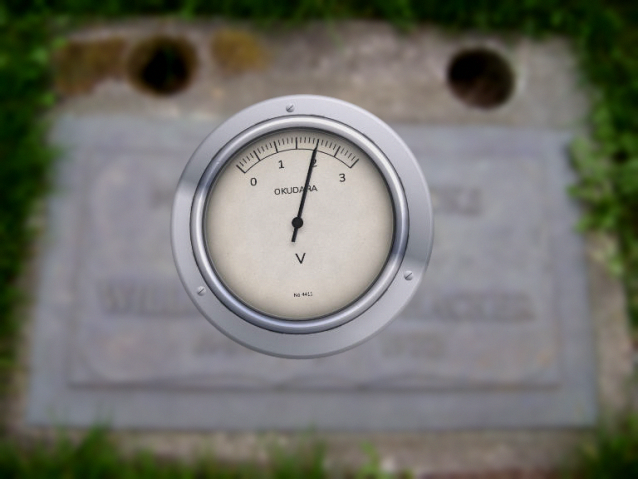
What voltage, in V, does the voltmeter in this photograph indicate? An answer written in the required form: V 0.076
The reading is V 2
